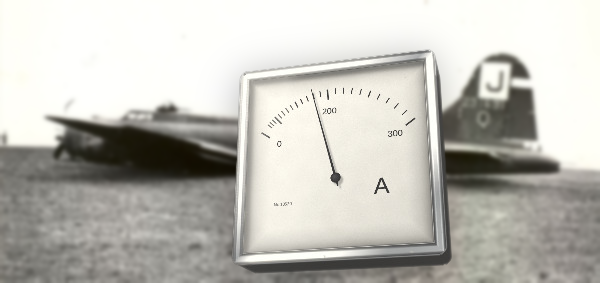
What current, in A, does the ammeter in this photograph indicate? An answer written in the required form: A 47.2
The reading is A 180
